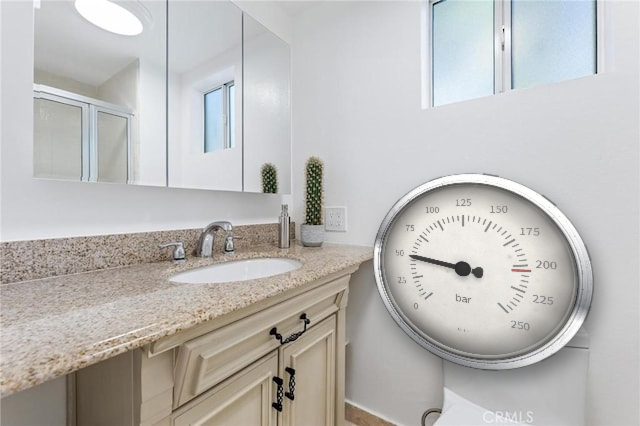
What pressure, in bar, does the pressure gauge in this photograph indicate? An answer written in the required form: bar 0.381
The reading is bar 50
